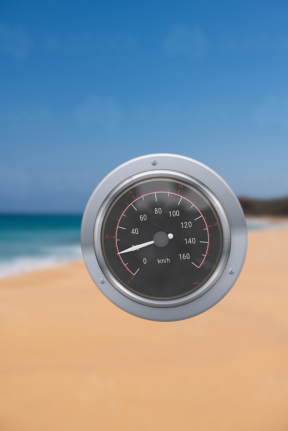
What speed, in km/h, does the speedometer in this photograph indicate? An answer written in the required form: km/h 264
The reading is km/h 20
